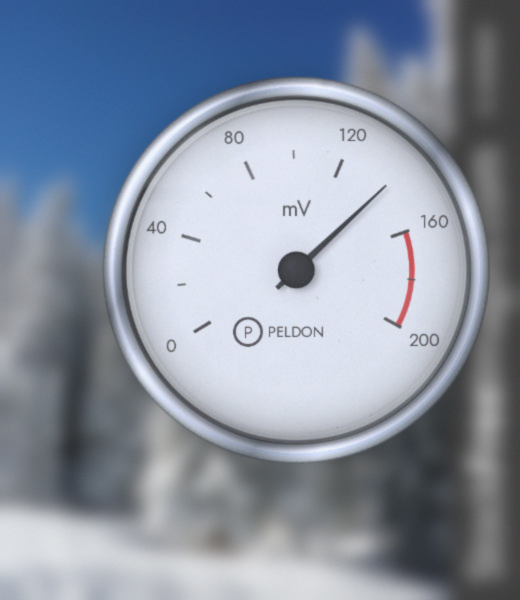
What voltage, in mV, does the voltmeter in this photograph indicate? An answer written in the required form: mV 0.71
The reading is mV 140
